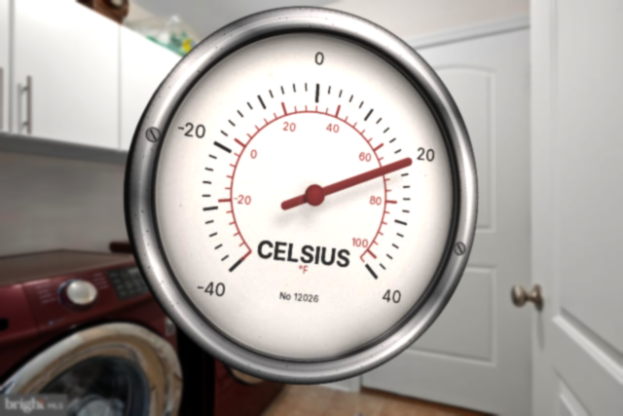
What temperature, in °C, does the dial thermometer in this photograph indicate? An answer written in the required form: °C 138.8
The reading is °C 20
